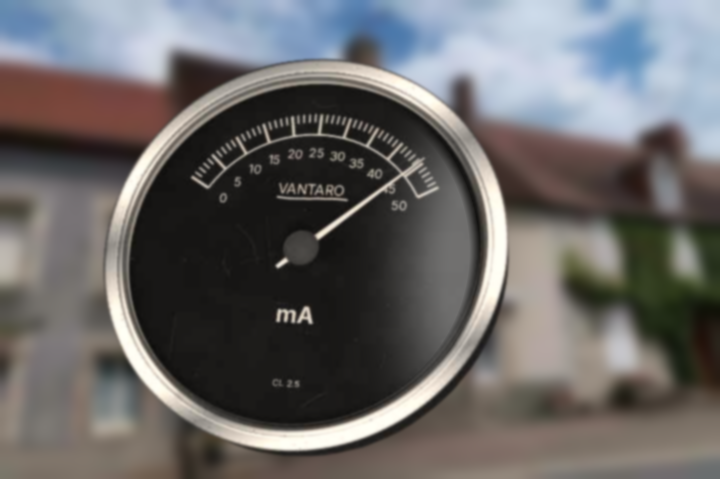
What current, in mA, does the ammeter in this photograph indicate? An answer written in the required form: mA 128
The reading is mA 45
